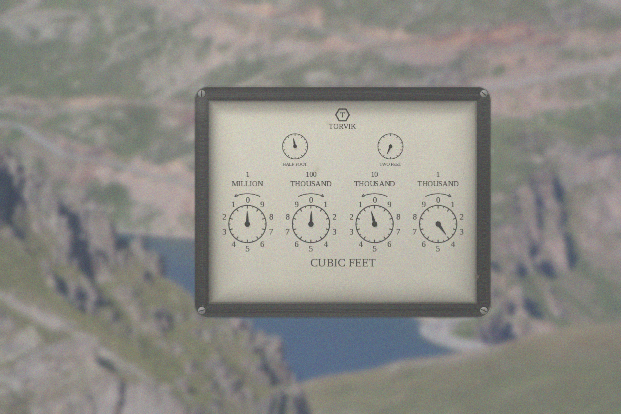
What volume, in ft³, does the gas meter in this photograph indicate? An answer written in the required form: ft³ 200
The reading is ft³ 400
